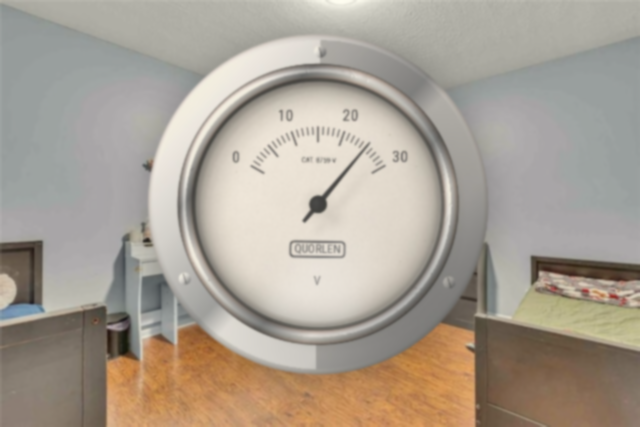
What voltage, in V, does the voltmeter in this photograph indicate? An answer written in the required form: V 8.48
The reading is V 25
